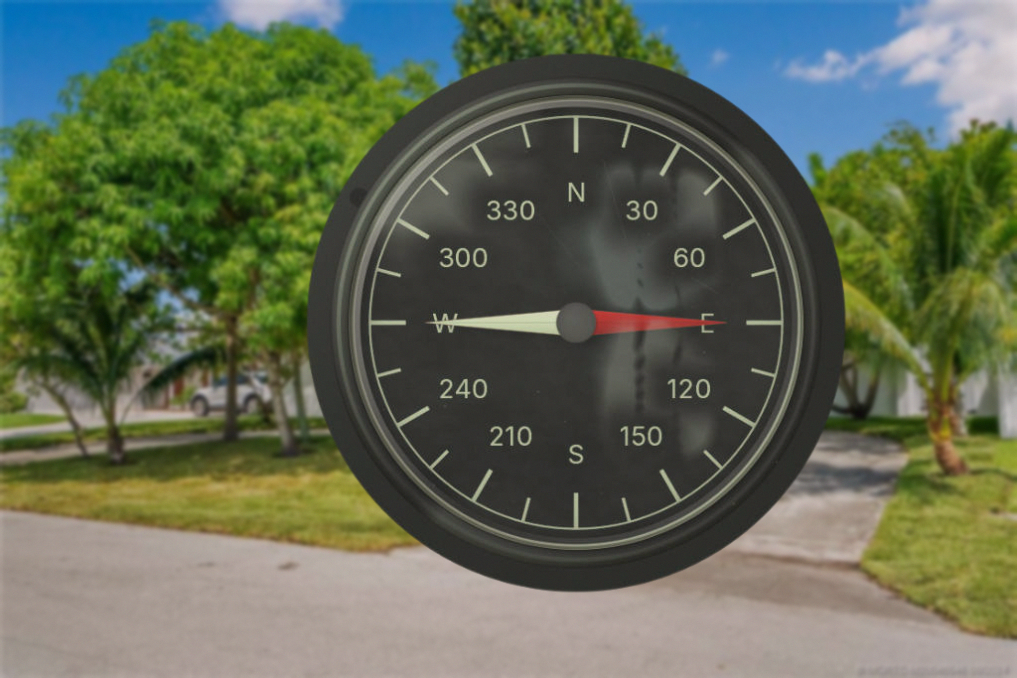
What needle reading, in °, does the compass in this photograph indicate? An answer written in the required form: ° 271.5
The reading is ° 90
